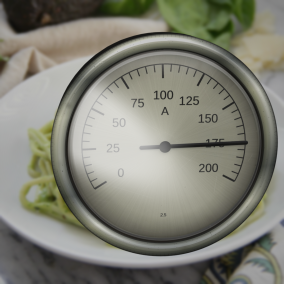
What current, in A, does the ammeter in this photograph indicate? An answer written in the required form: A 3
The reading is A 175
